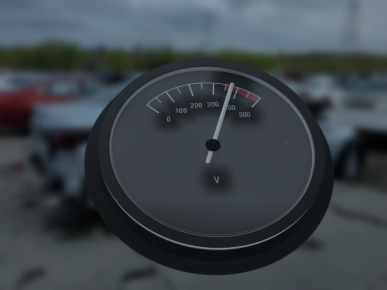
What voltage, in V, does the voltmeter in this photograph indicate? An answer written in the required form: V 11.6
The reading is V 375
